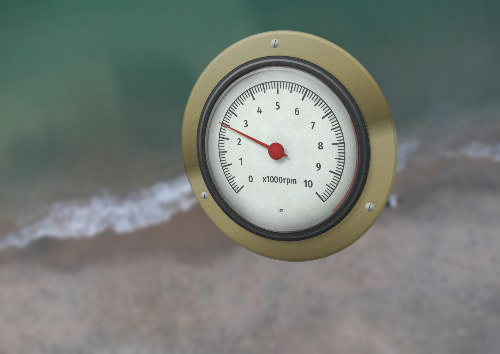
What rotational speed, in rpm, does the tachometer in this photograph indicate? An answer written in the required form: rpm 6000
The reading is rpm 2500
